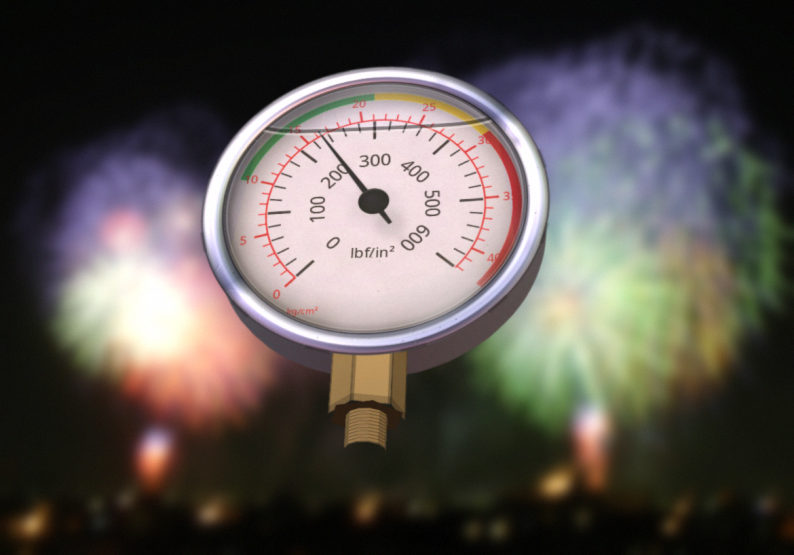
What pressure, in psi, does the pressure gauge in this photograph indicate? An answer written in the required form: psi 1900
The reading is psi 230
